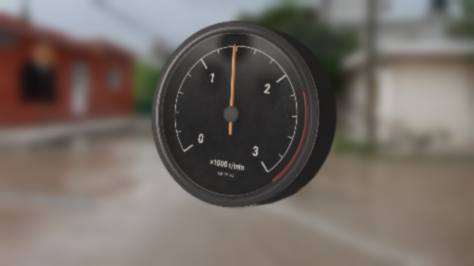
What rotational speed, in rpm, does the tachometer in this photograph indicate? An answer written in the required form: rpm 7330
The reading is rpm 1400
